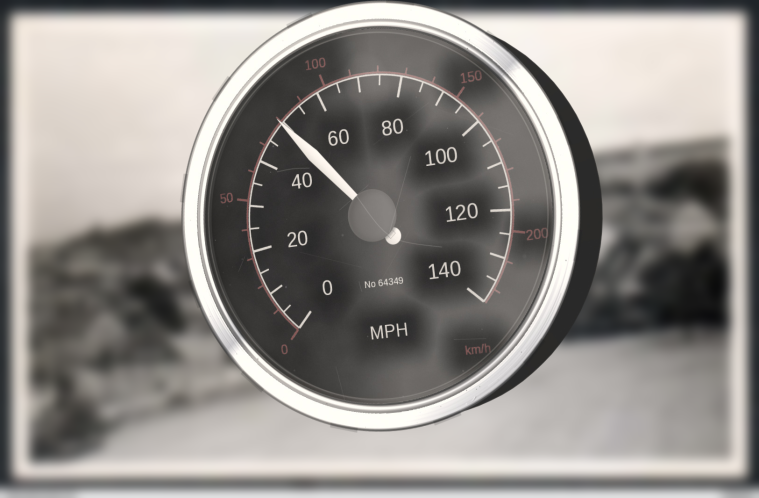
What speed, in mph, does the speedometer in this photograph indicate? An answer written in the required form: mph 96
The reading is mph 50
